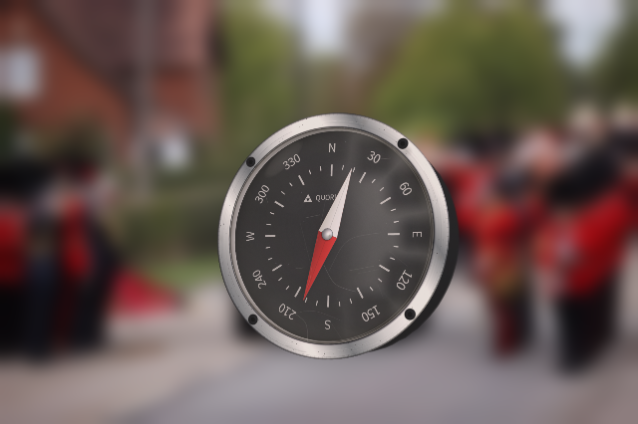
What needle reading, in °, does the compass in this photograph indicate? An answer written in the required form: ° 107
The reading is ° 200
